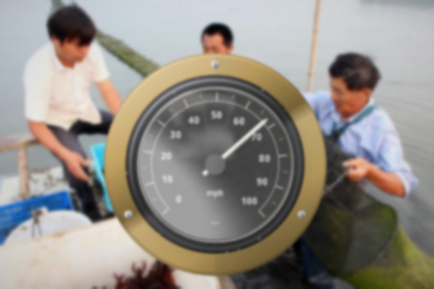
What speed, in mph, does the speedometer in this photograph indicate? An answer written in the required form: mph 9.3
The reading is mph 67.5
